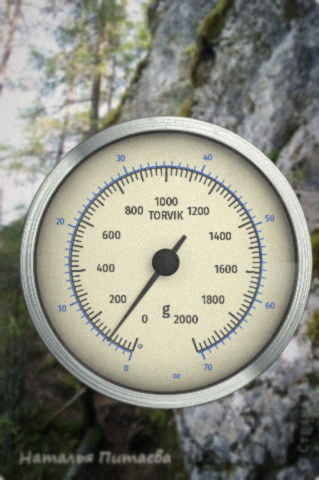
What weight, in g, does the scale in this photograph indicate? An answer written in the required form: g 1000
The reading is g 100
